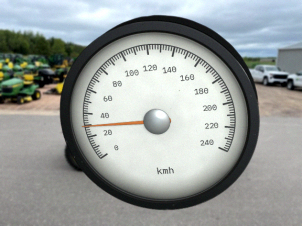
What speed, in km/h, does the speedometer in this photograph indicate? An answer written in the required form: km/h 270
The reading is km/h 30
